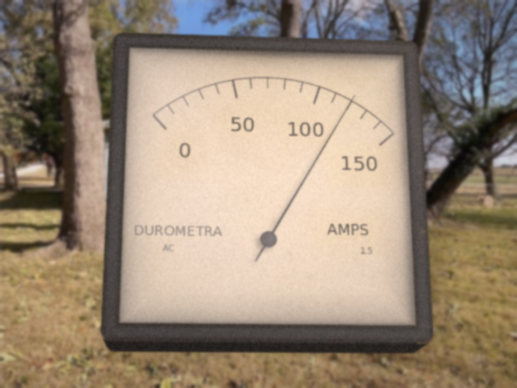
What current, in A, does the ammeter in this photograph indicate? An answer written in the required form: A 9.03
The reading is A 120
